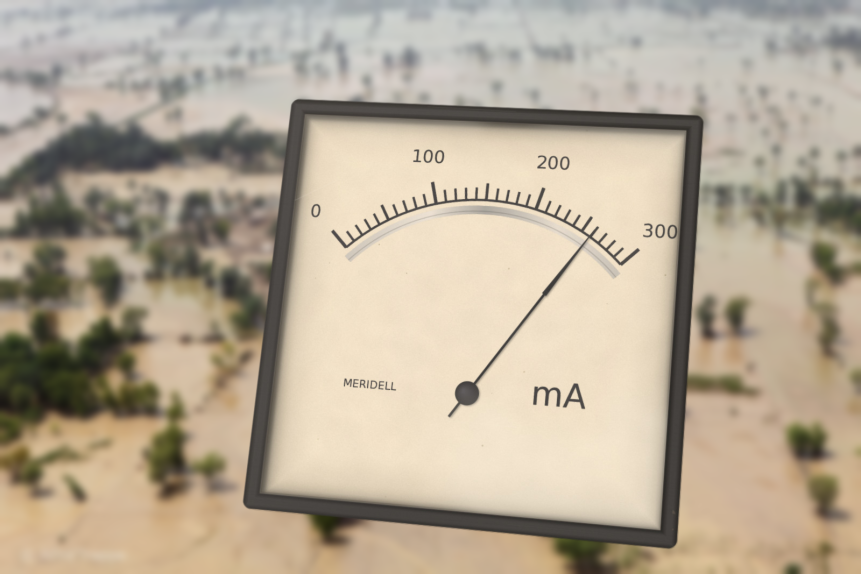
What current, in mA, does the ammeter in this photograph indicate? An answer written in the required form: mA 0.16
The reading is mA 260
